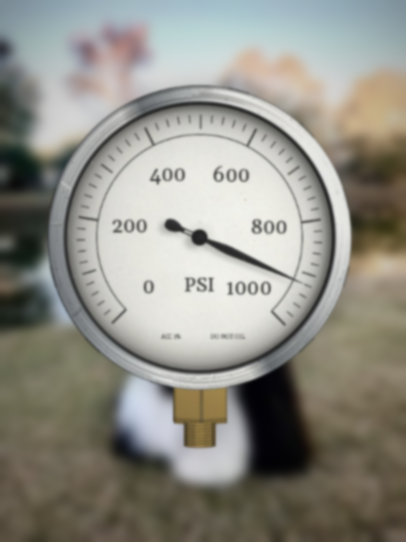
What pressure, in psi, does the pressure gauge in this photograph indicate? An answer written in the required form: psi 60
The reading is psi 920
